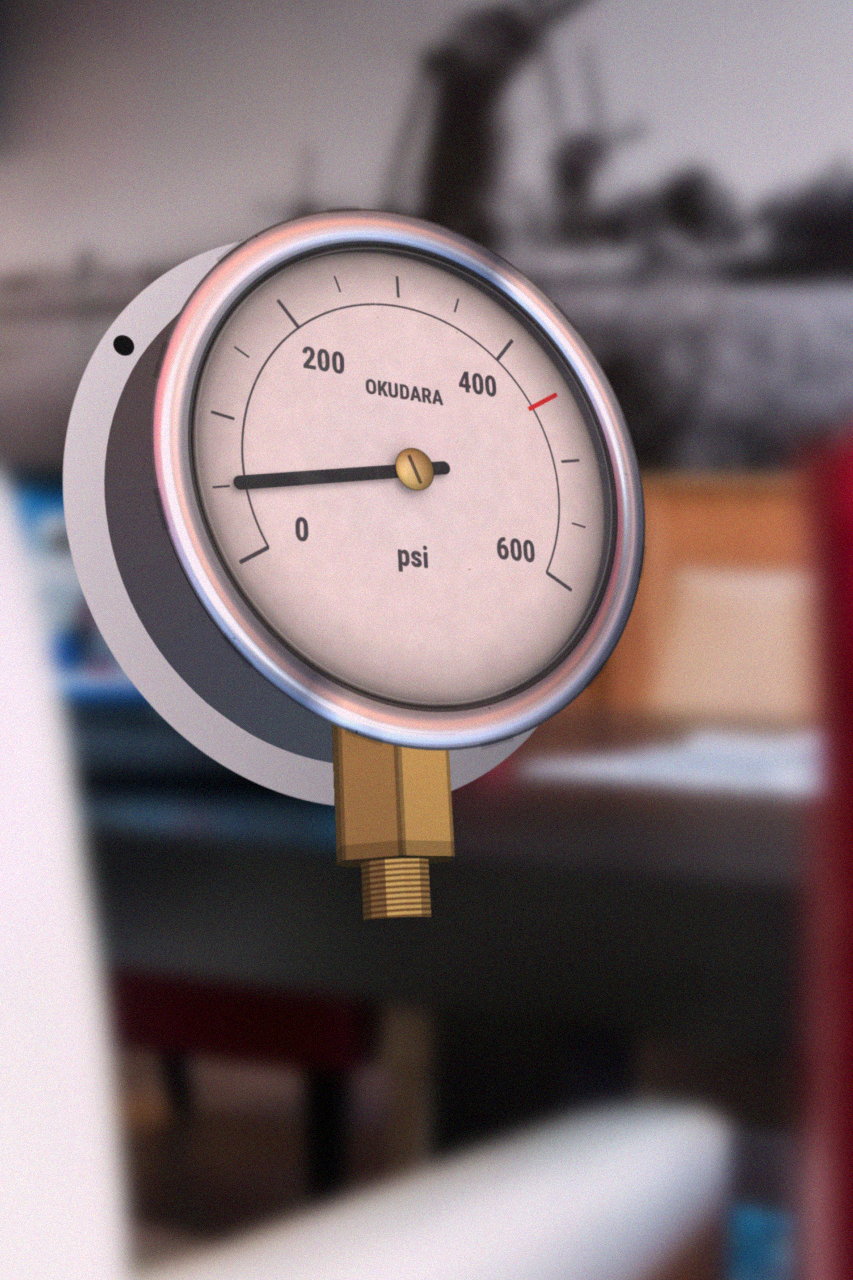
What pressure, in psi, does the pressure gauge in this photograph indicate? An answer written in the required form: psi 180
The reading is psi 50
